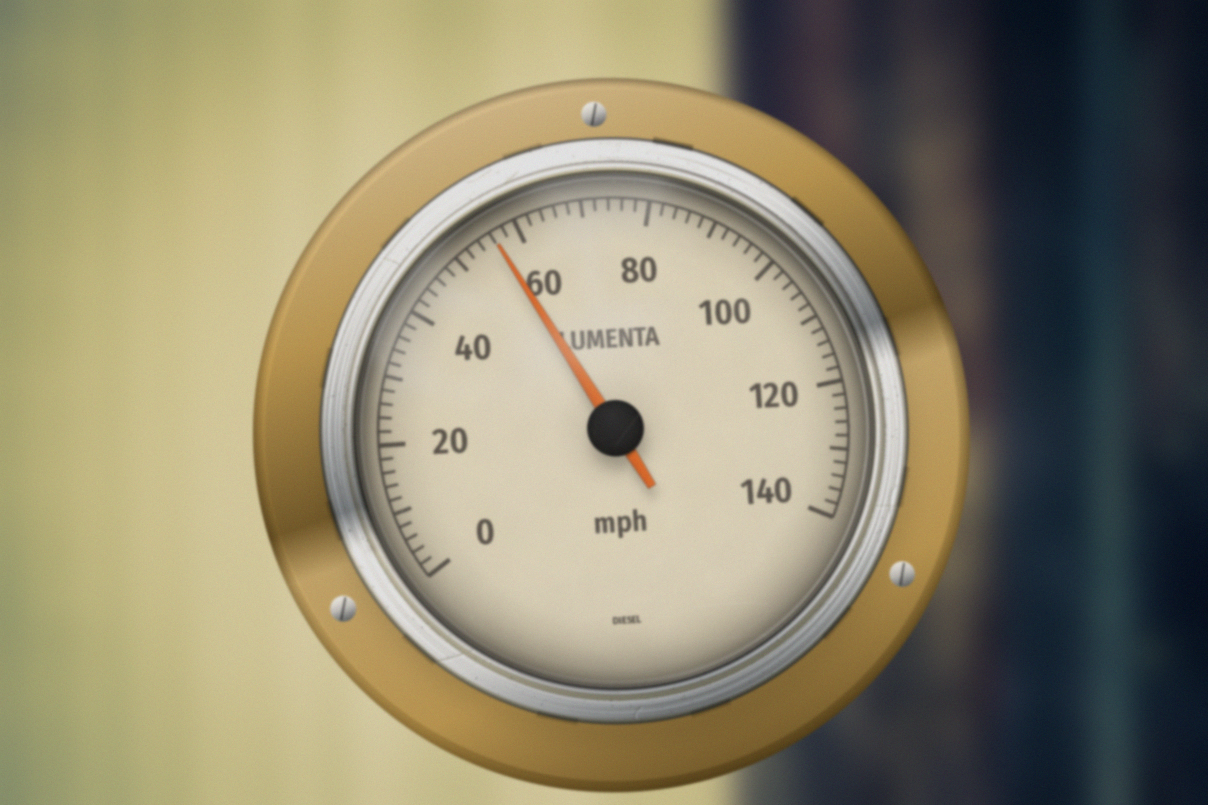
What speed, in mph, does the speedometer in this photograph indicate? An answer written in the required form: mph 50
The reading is mph 56
